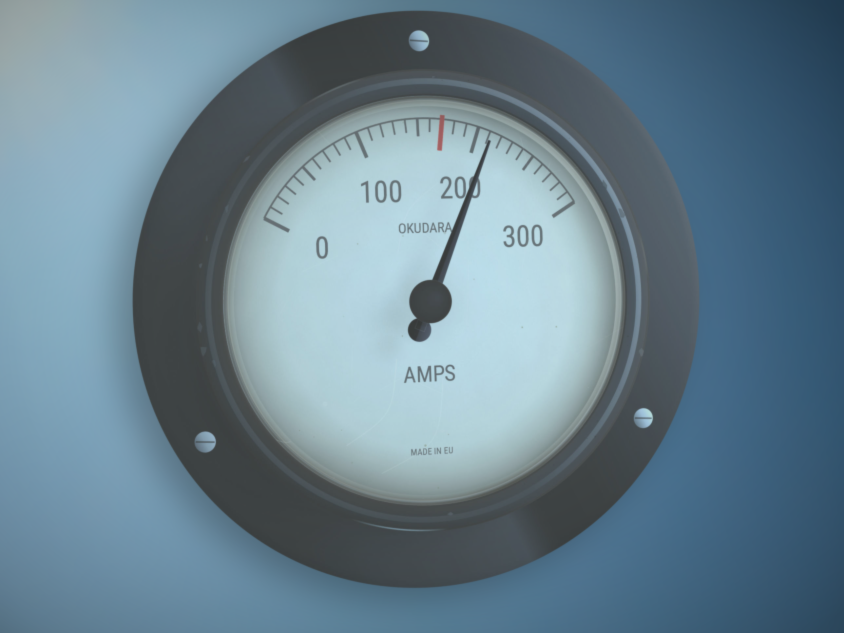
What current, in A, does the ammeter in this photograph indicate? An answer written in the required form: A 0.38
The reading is A 210
